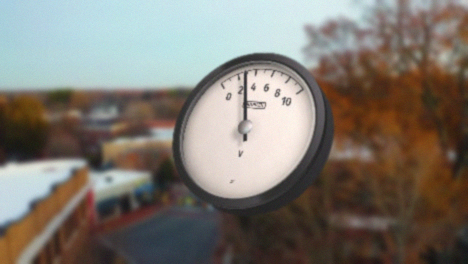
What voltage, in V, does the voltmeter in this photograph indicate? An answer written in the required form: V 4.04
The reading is V 3
